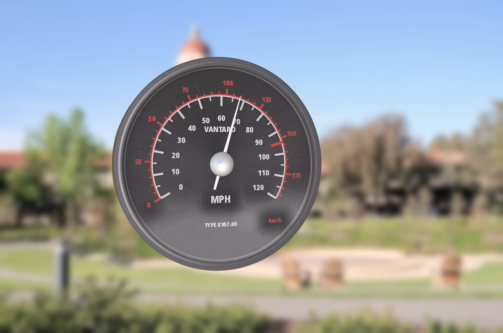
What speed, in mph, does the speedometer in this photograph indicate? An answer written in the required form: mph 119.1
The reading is mph 67.5
